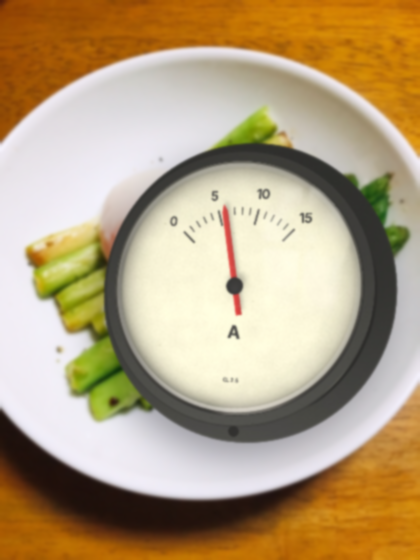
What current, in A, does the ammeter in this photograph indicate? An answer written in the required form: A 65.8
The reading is A 6
